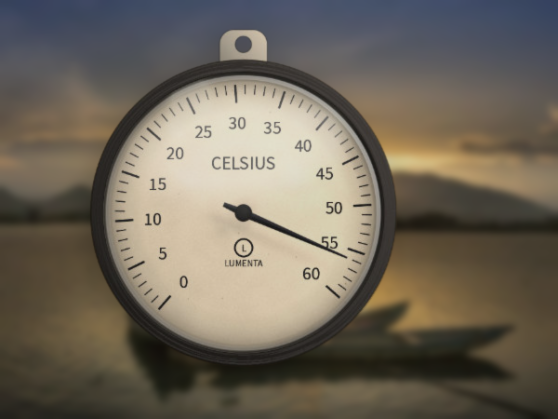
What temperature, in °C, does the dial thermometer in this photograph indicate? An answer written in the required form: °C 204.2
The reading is °C 56
